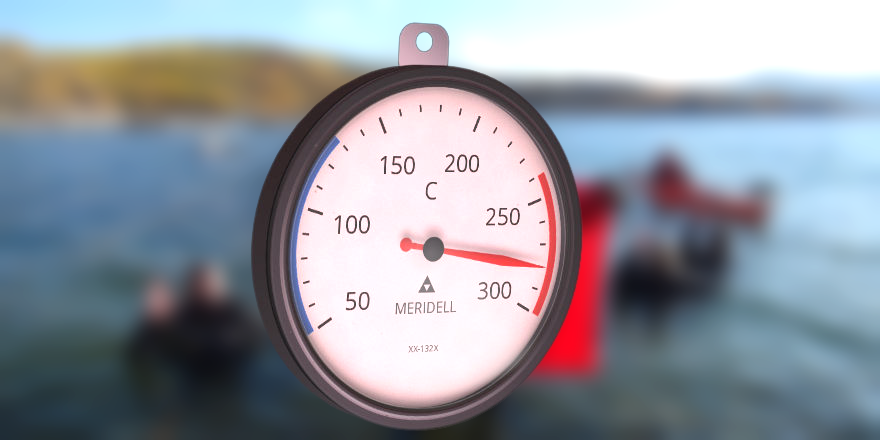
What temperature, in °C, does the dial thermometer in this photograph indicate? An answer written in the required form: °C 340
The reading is °C 280
